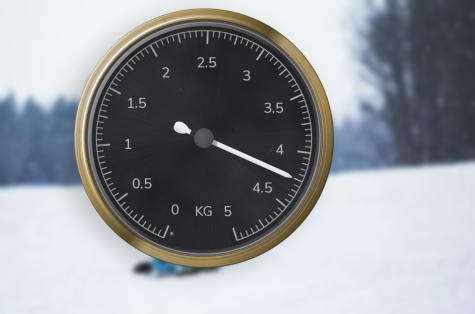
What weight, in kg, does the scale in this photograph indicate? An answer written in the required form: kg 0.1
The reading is kg 4.25
